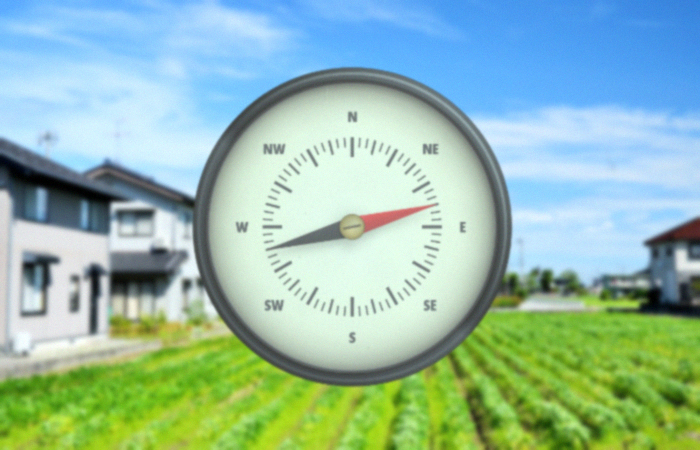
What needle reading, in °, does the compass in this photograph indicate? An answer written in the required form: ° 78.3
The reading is ° 75
